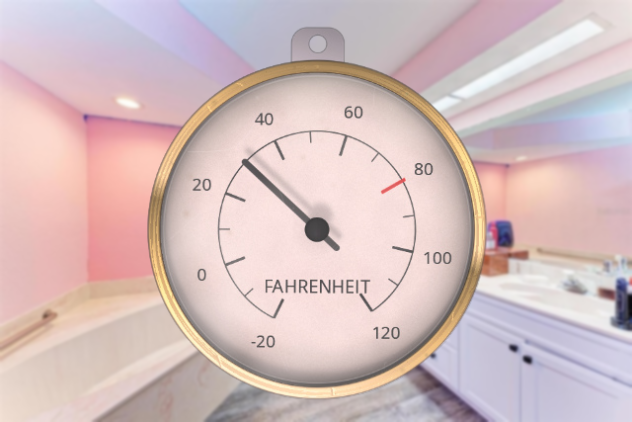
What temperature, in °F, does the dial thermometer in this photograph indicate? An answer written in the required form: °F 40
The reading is °F 30
